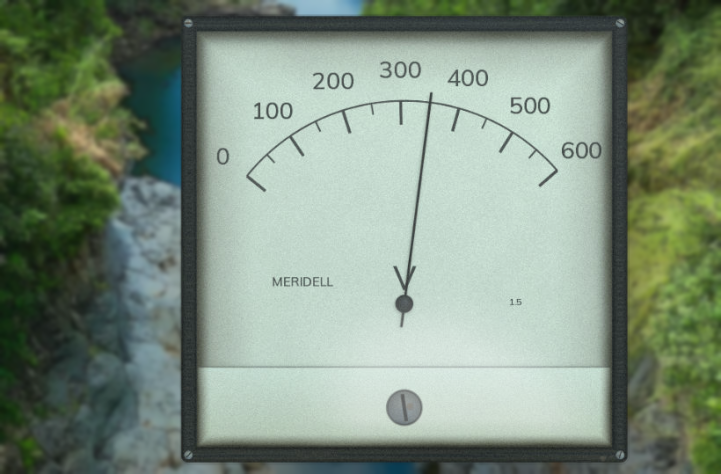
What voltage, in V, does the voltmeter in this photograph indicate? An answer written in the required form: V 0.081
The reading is V 350
